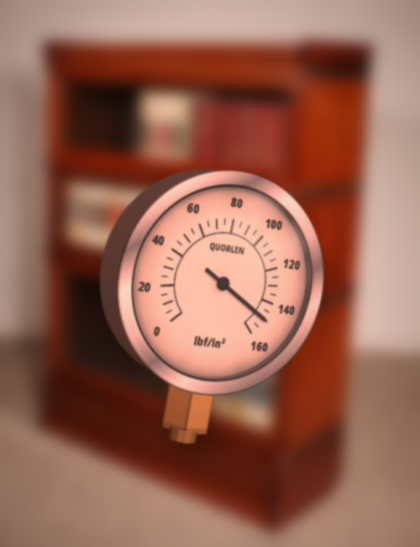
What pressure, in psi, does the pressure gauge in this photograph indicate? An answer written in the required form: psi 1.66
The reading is psi 150
